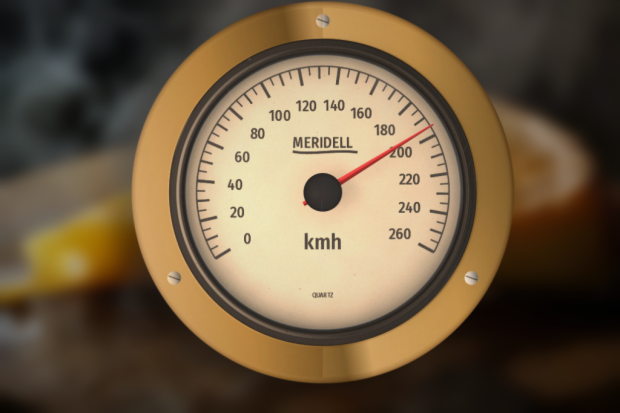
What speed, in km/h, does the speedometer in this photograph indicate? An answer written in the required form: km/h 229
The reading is km/h 195
